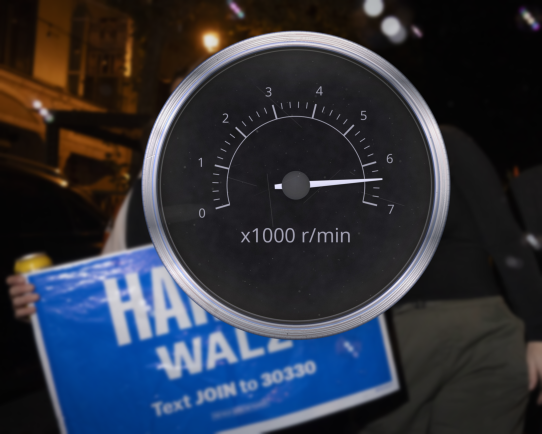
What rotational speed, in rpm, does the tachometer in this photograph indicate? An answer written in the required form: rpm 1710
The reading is rpm 6400
